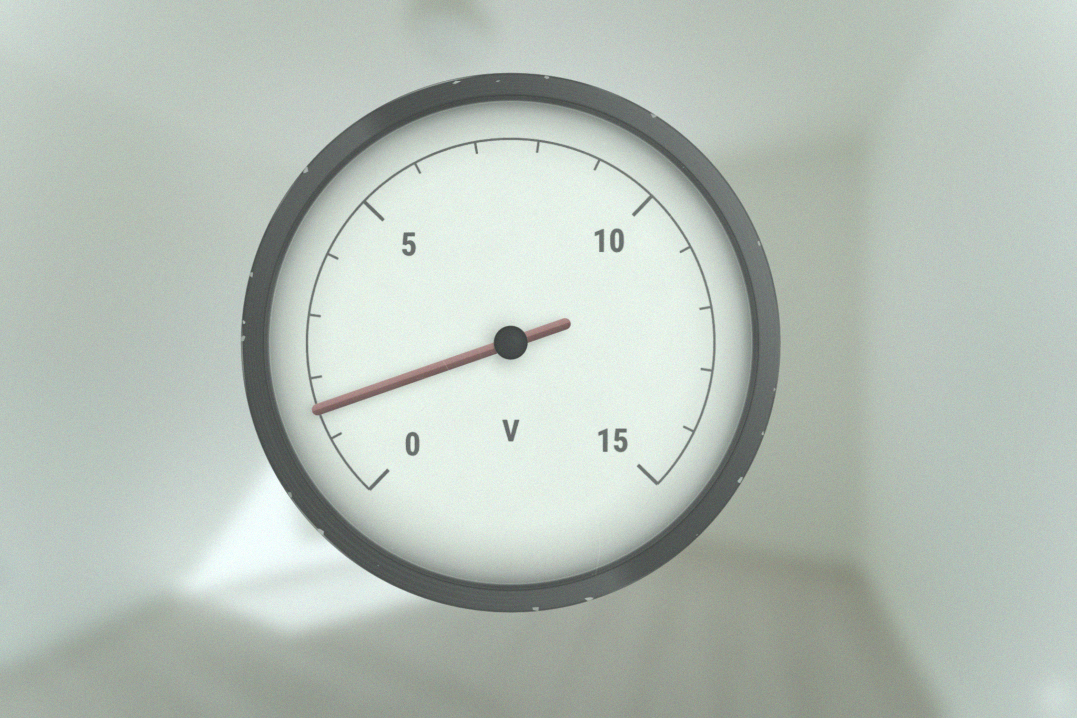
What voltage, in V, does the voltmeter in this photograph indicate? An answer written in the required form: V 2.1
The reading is V 1.5
